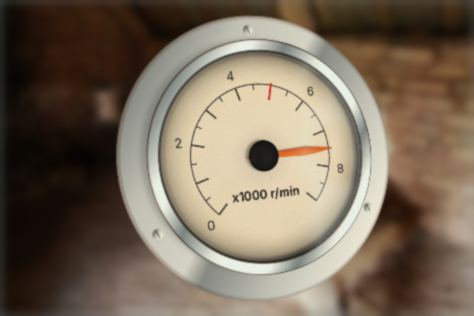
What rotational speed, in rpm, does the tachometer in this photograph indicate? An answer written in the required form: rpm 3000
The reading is rpm 7500
